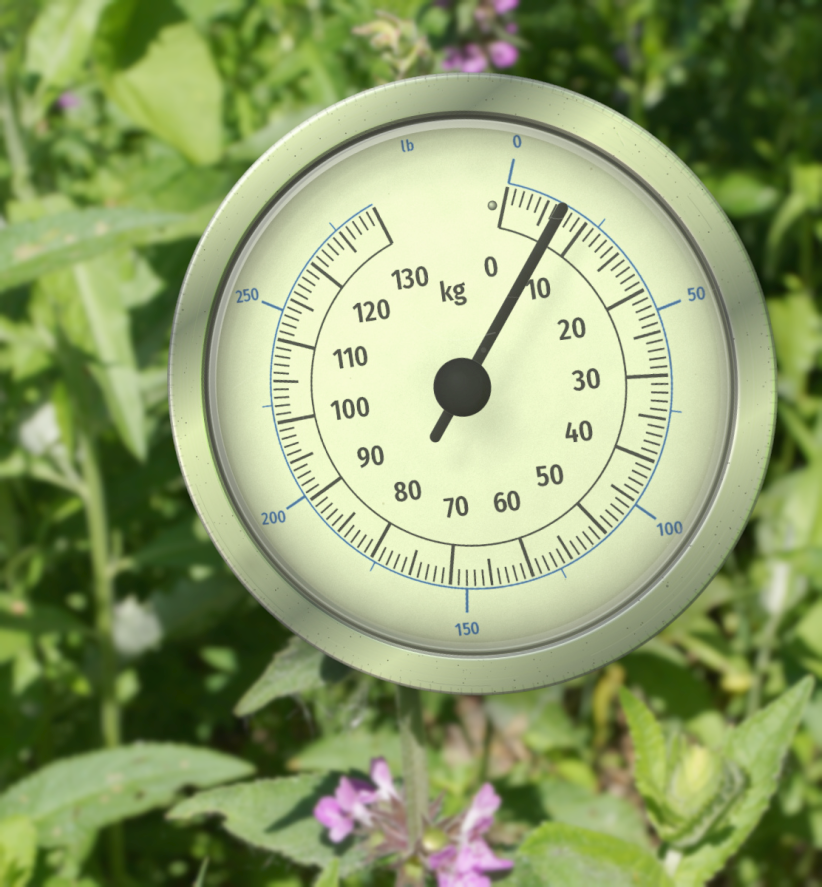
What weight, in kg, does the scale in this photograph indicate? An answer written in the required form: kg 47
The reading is kg 7
